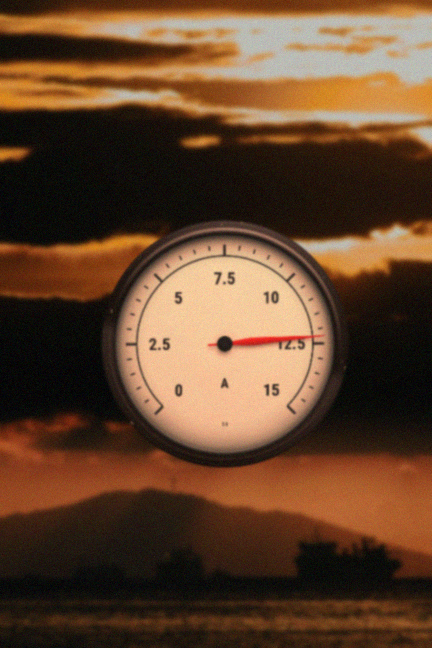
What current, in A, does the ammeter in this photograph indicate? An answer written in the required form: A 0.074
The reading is A 12.25
